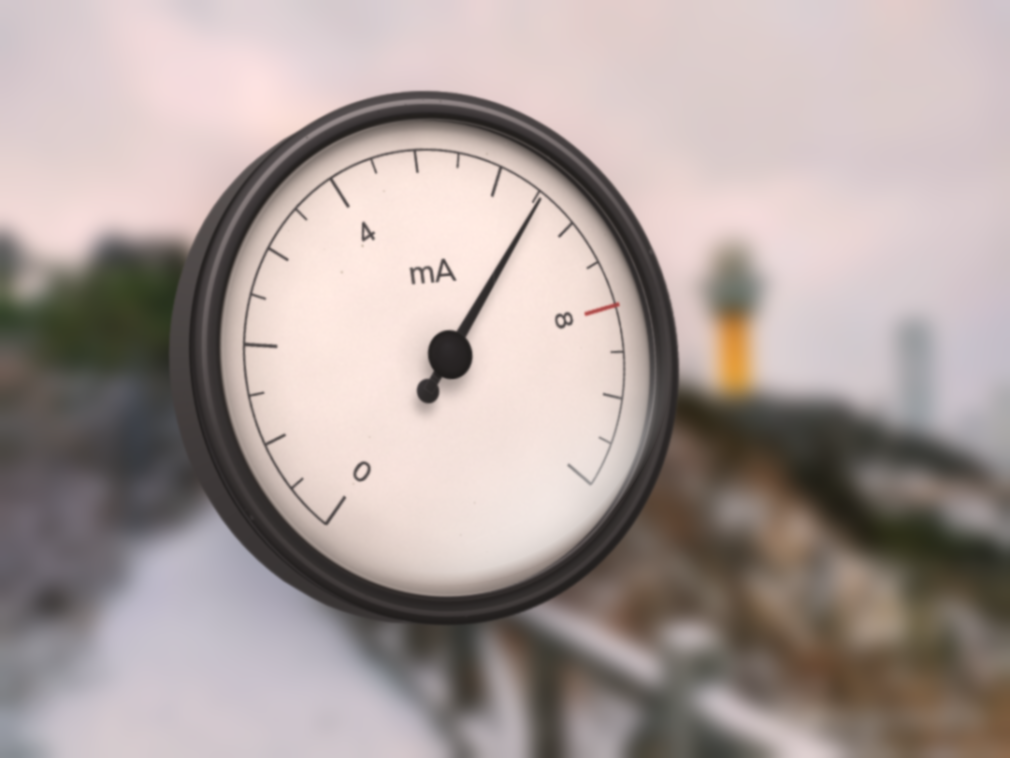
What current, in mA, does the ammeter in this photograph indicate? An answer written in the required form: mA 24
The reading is mA 6.5
